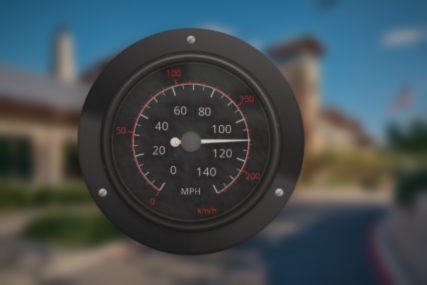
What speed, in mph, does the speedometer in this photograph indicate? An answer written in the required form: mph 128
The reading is mph 110
